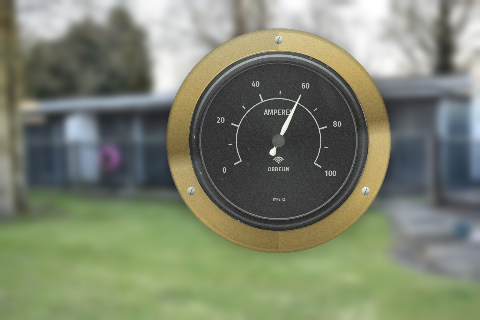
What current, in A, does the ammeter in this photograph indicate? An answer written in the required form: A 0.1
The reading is A 60
